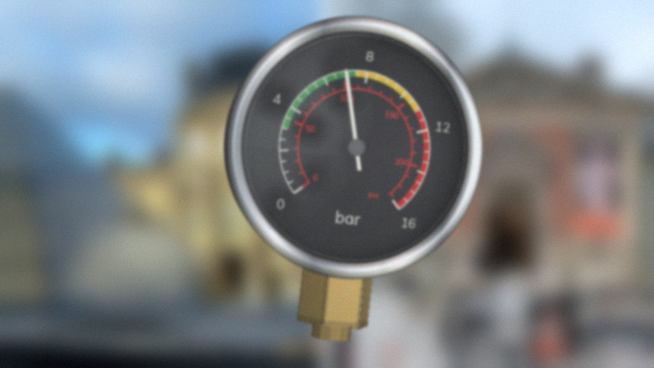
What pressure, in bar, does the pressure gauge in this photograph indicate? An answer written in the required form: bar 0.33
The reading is bar 7
